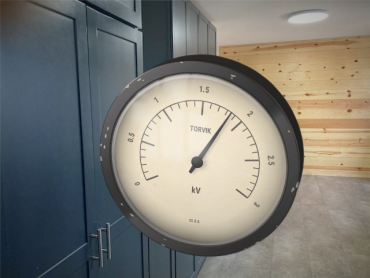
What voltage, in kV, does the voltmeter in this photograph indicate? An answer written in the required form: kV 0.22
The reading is kV 1.85
